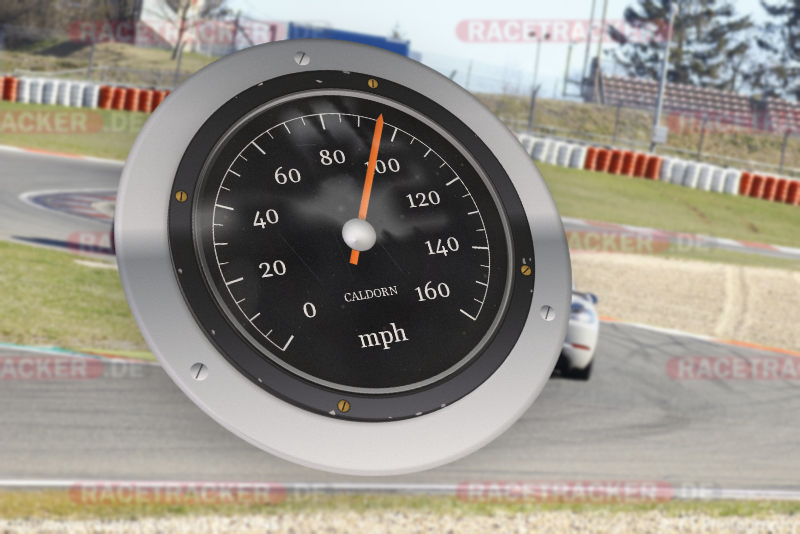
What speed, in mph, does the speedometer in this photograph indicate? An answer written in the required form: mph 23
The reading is mph 95
